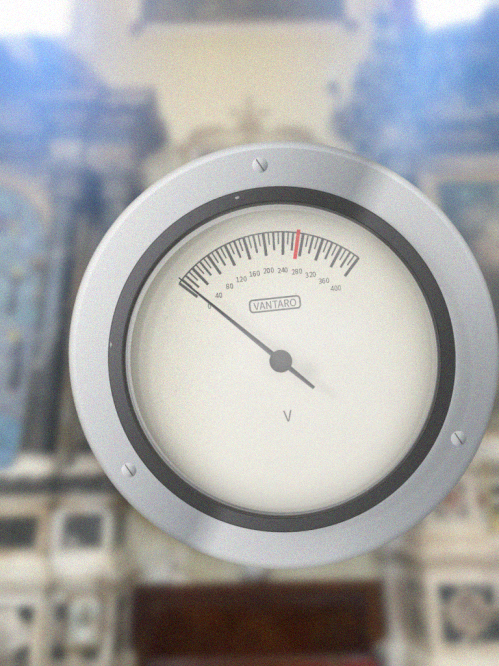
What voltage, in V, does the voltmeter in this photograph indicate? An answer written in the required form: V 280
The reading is V 10
